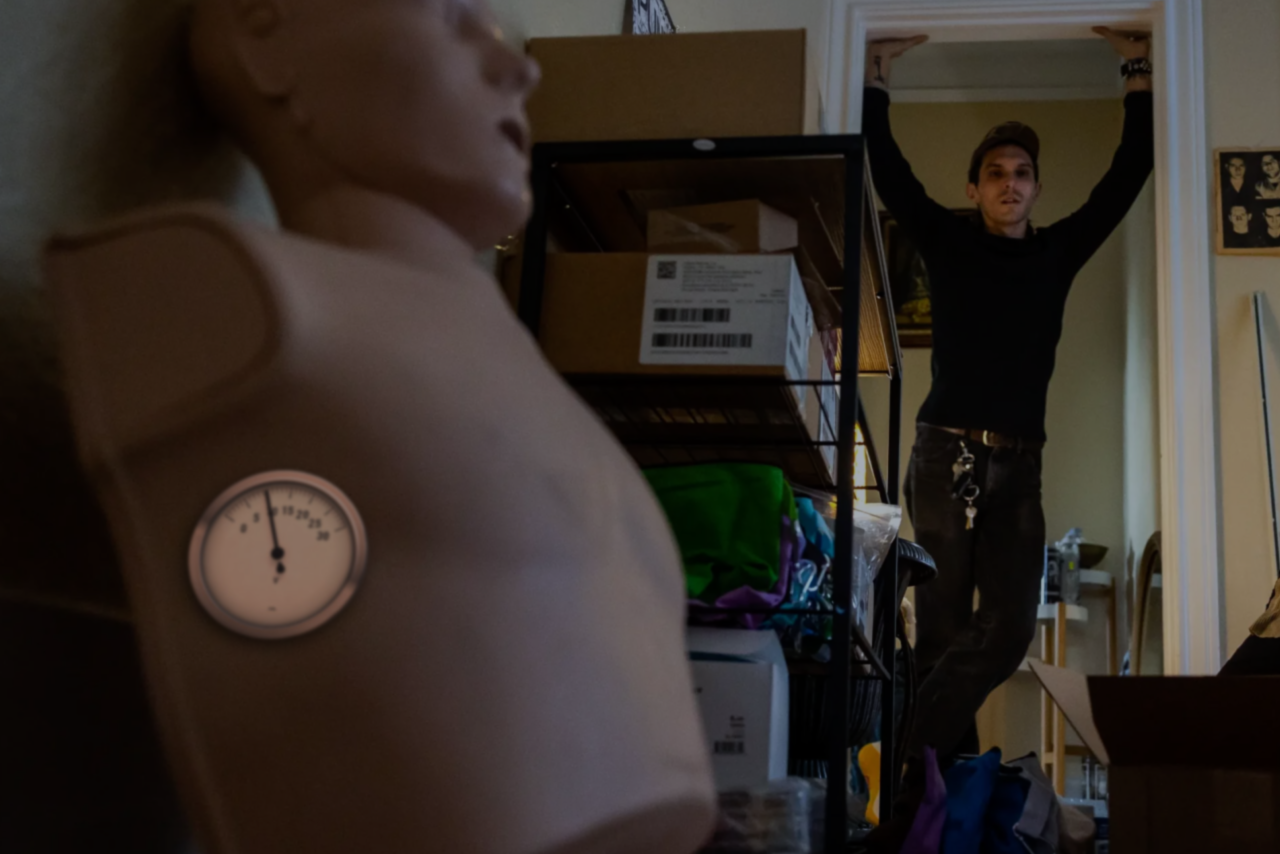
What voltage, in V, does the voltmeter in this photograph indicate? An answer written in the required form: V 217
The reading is V 10
